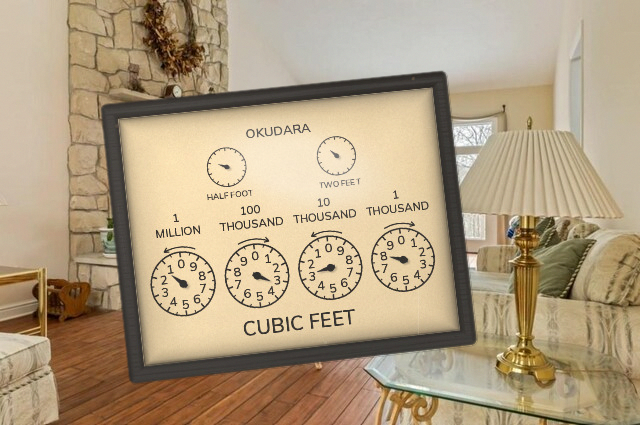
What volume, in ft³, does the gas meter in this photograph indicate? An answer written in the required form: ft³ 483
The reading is ft³ 132800
